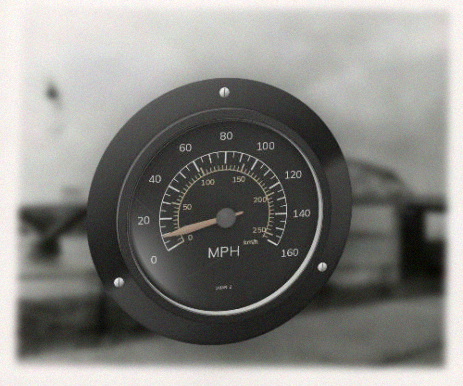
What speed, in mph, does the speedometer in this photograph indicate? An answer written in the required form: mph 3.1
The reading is mph 10
